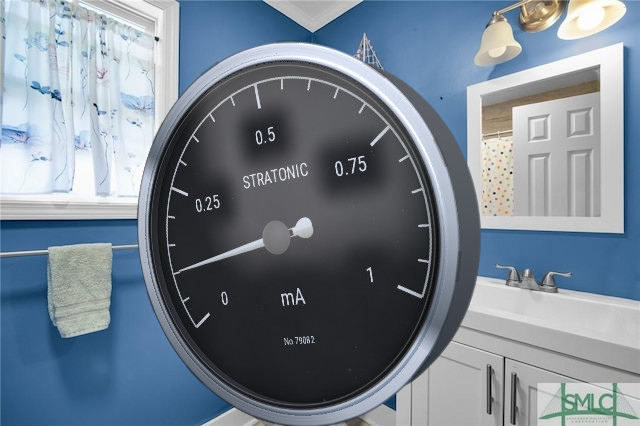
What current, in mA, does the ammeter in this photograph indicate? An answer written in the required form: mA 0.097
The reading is mA 0.1
